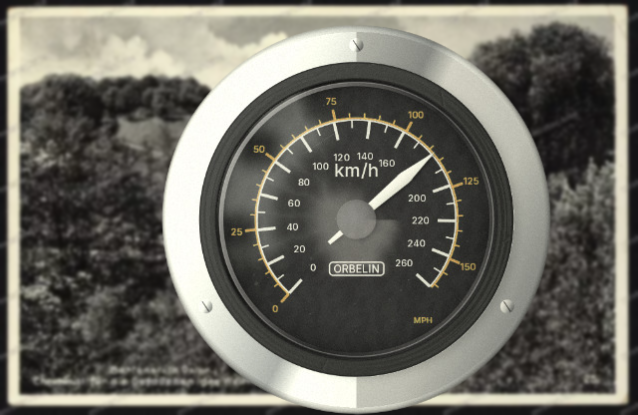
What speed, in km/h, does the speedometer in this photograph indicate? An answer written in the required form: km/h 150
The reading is km/h 180
